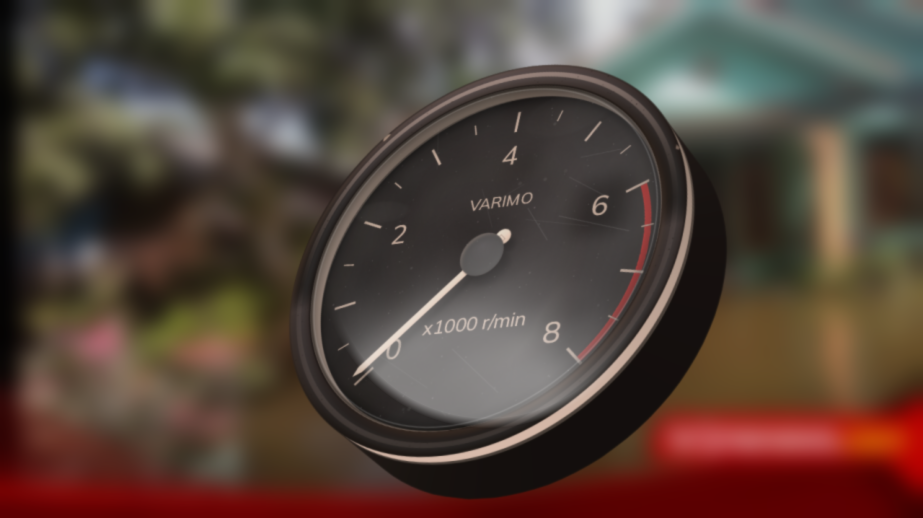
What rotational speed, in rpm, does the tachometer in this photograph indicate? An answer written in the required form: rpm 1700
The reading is rpm 0
